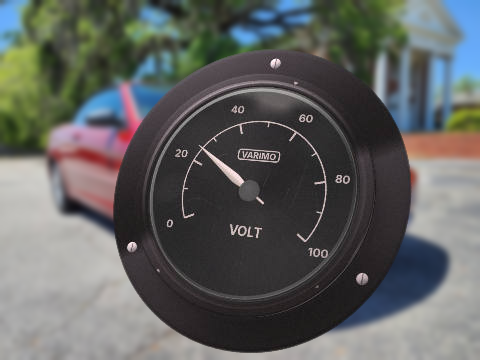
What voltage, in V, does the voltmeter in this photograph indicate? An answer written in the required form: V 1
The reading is V 25
